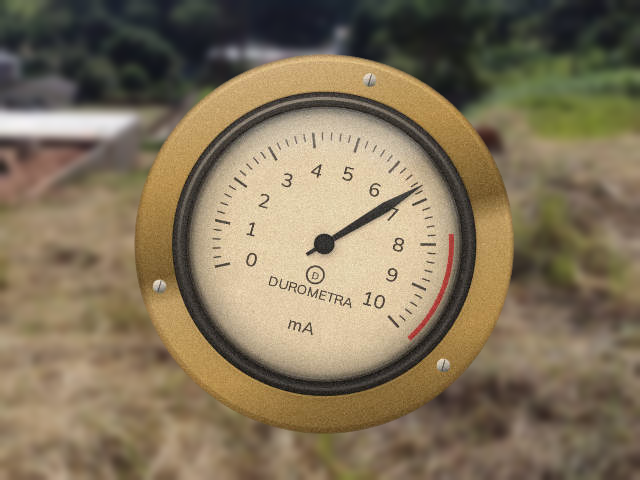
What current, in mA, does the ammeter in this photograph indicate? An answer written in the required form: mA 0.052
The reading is mA 6.7
